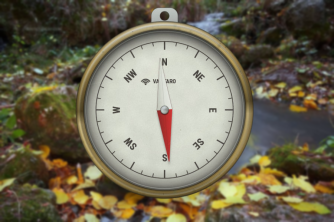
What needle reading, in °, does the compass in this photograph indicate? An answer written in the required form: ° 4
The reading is ° 175
